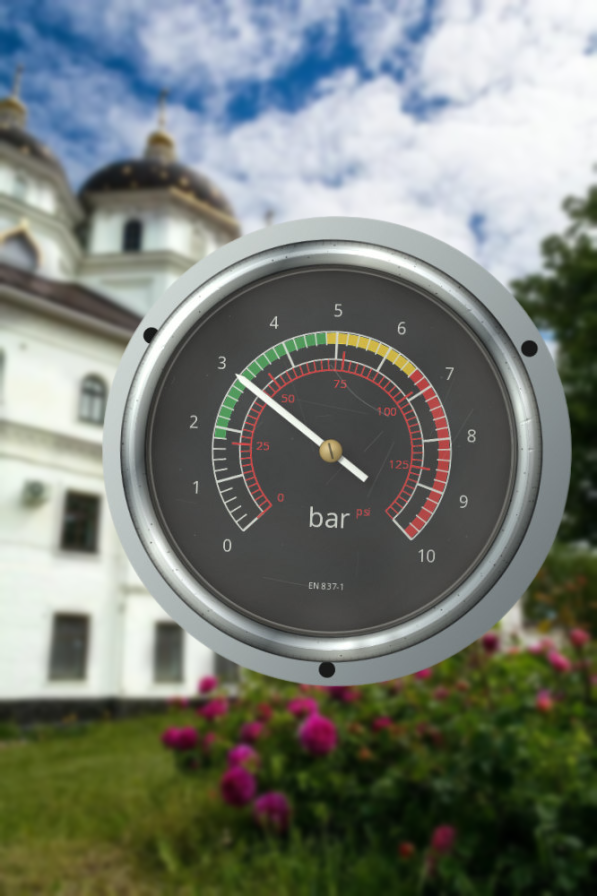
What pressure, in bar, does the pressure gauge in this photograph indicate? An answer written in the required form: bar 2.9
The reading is bar 3
